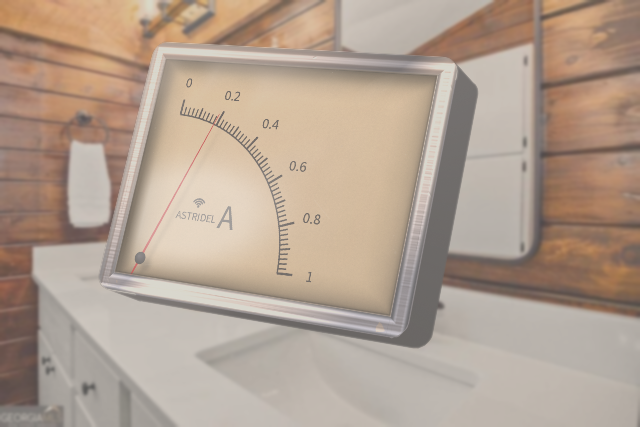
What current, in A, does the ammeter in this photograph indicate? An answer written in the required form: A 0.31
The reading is A 0.2
